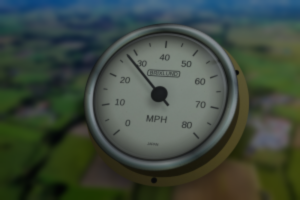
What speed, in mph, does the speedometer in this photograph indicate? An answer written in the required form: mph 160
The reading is mph 27.5
